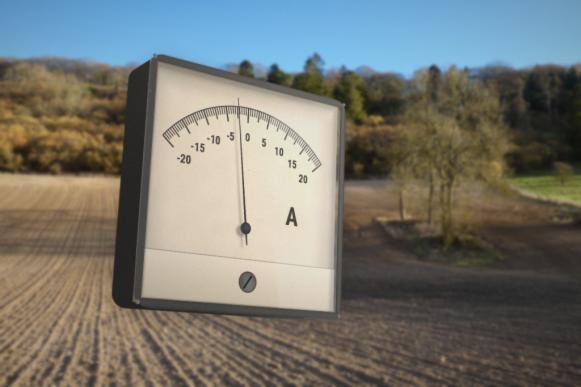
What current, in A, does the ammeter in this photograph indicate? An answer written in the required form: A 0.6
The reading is A -2.5
